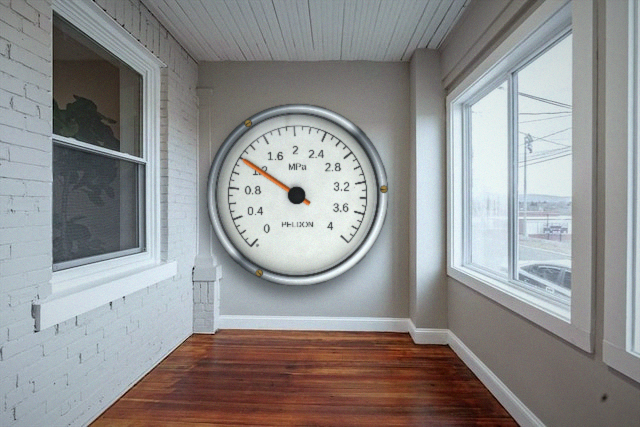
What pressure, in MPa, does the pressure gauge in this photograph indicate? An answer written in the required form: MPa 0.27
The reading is MPa 1.2
